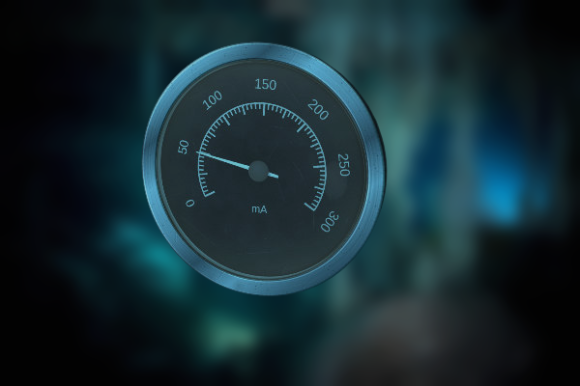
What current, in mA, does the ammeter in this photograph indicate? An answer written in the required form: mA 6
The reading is mA 50
